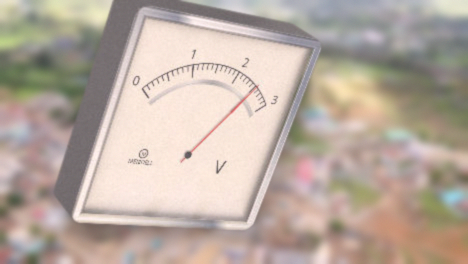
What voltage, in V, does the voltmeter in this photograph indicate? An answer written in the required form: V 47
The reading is V 2.5
